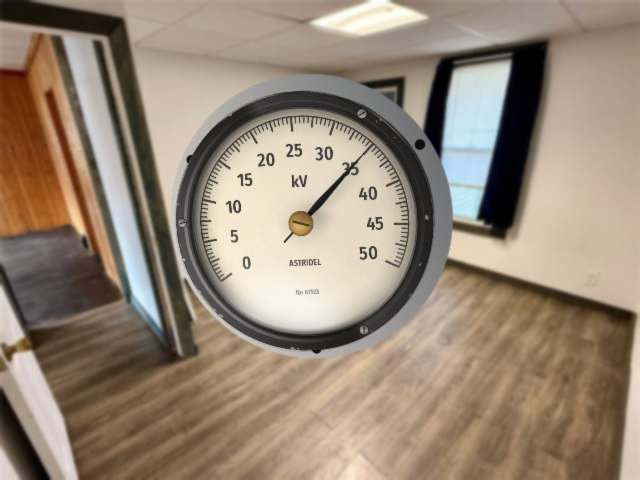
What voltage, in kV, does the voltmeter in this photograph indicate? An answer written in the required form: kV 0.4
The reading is kV 35
